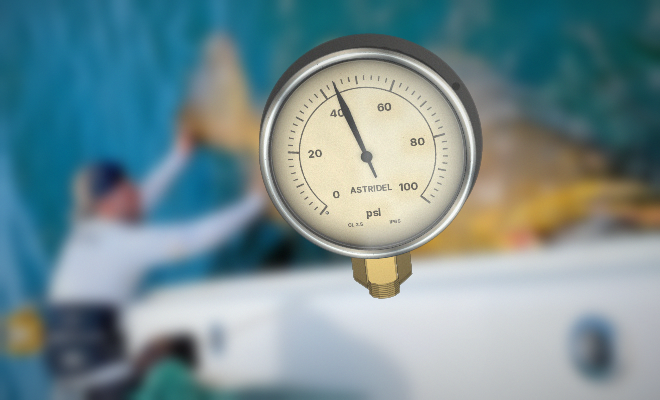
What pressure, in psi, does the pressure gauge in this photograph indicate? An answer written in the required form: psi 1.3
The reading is psi 44
